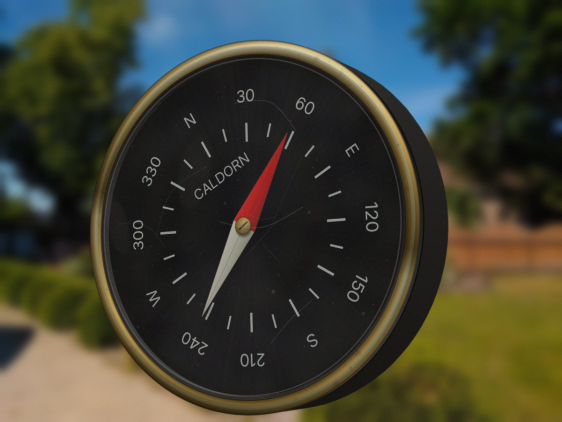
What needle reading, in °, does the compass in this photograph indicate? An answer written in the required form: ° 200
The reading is ° 60
